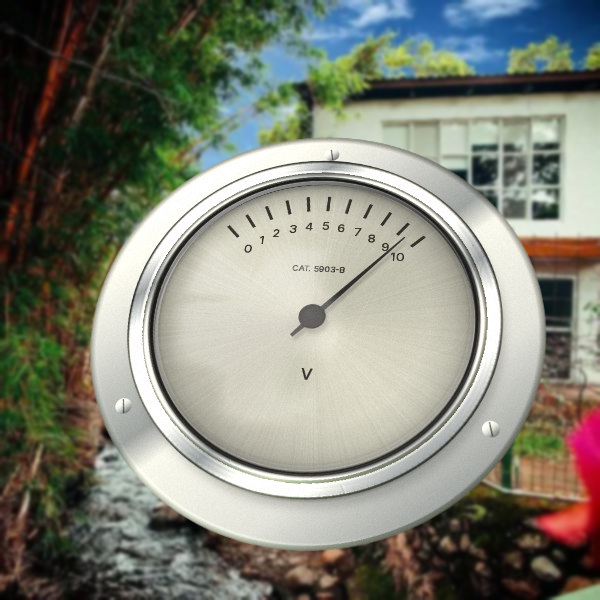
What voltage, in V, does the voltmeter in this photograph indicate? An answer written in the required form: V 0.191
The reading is V 9.5
